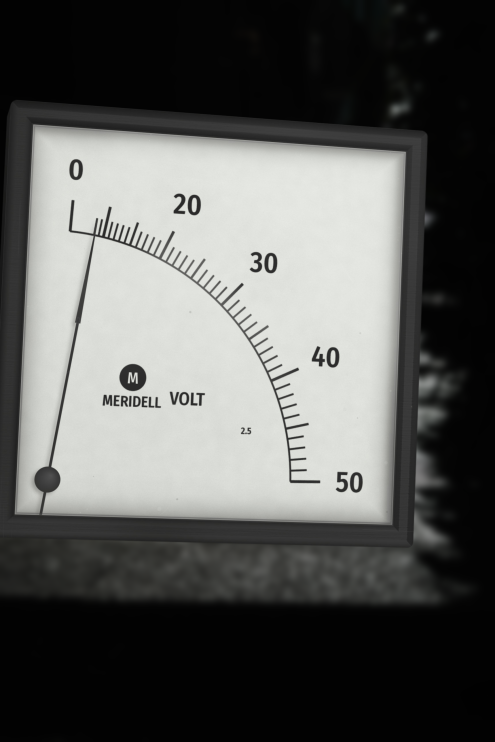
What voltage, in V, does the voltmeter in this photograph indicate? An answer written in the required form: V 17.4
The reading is V 8
